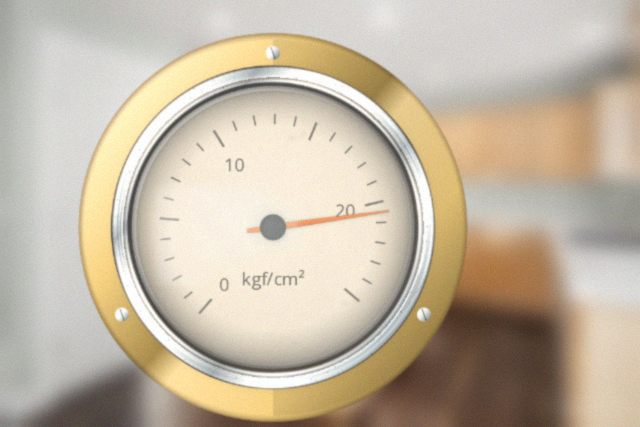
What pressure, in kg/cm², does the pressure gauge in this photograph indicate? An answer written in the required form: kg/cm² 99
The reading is kg/cm² 20.5
